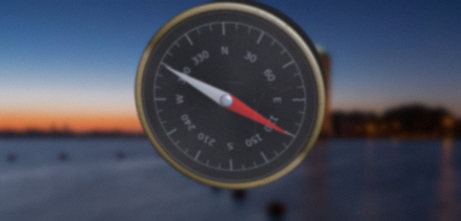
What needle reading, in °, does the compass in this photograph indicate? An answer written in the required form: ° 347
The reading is ° 120
